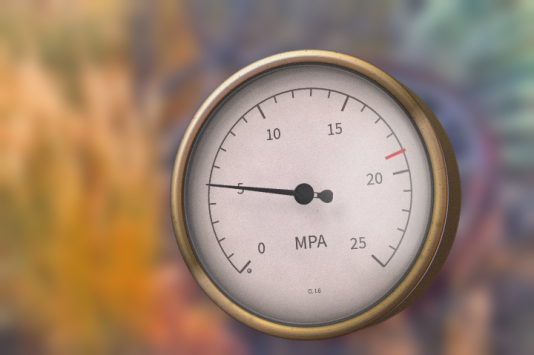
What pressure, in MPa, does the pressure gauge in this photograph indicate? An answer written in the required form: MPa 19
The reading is MPa 5
